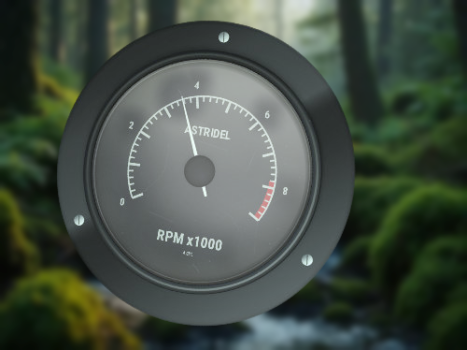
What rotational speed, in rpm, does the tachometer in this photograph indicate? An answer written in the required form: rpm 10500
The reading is rpm 3600
